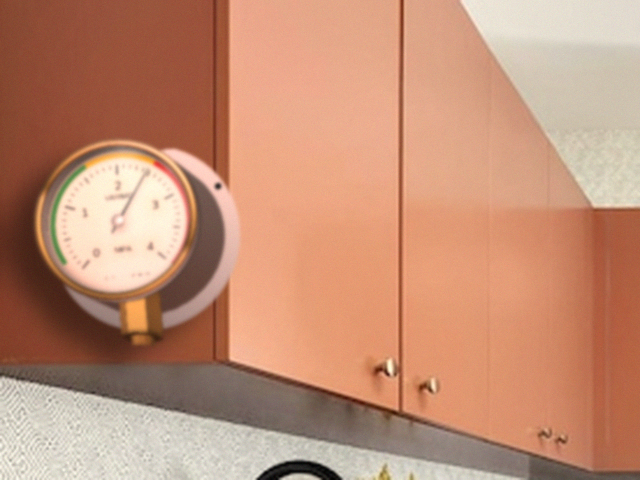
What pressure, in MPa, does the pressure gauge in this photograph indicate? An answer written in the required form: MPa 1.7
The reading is MPa 2.5
